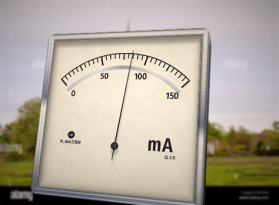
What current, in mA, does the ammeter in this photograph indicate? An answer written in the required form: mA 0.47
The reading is mA 85
